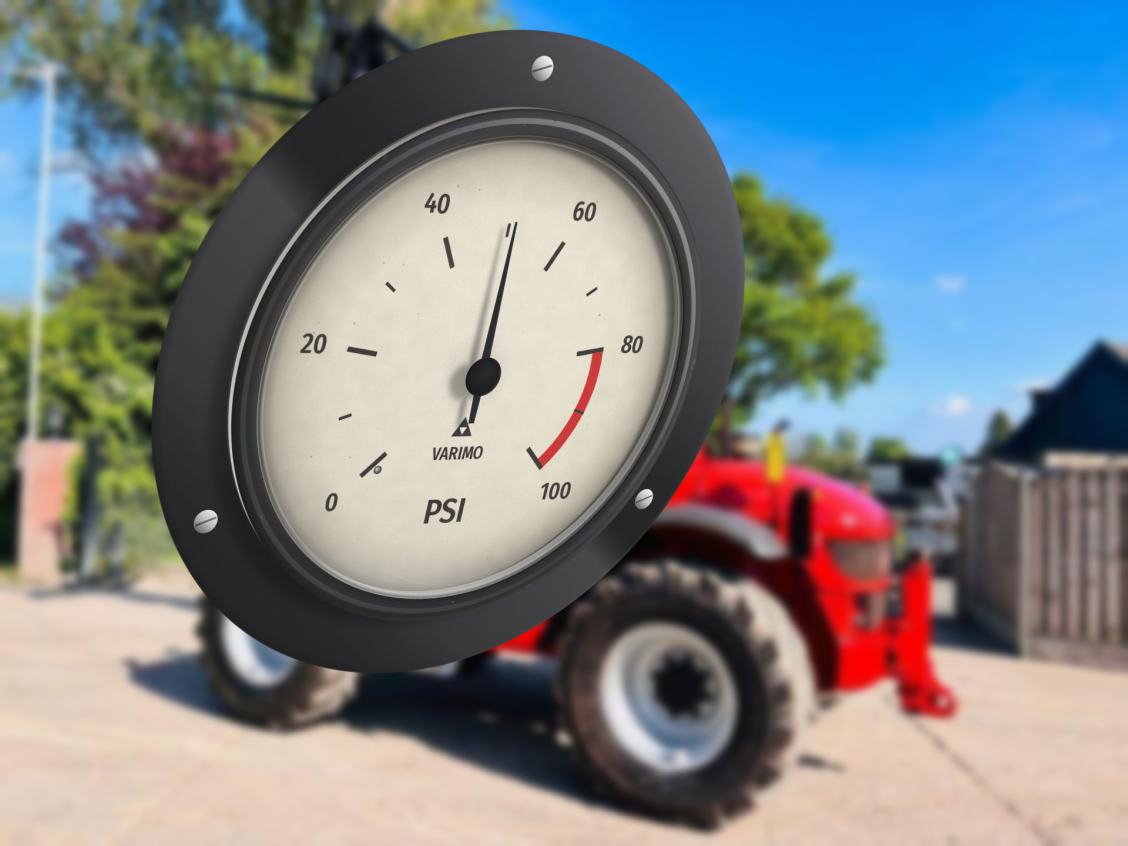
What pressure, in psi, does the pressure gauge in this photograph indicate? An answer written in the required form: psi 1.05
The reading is psi 50
